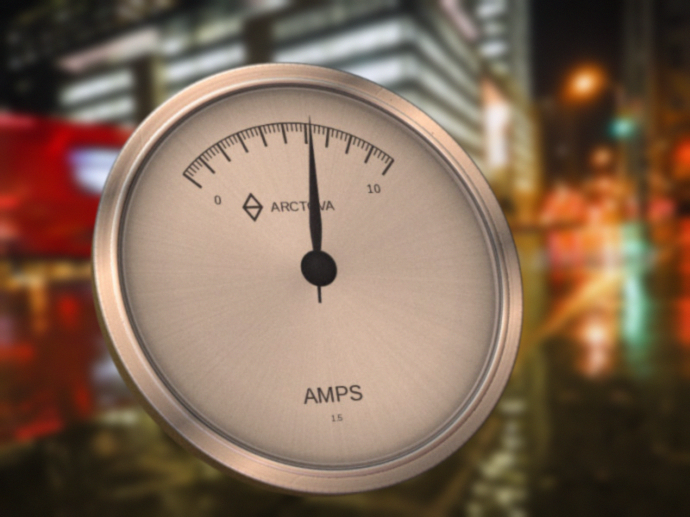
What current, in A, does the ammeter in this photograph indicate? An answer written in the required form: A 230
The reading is A 6
